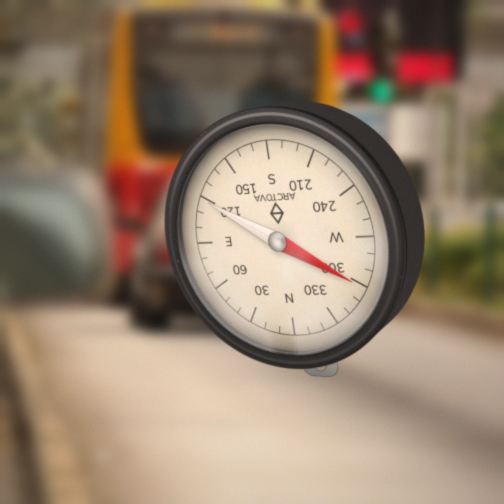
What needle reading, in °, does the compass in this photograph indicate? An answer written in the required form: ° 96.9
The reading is ° 300
